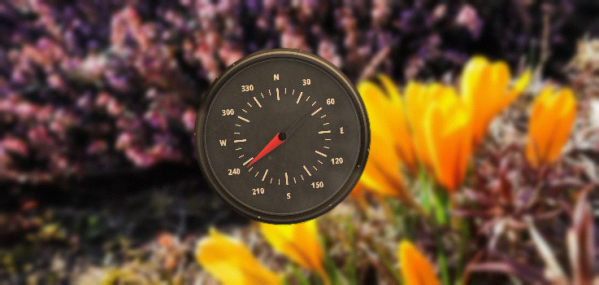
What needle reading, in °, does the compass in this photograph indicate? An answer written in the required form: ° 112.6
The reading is ° 235
